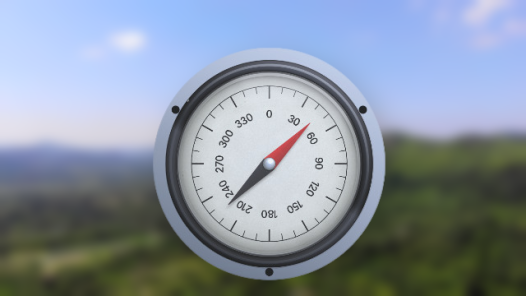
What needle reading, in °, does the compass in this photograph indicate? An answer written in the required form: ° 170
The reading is ° 45
